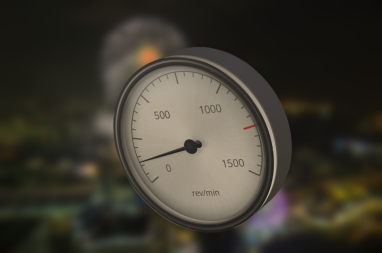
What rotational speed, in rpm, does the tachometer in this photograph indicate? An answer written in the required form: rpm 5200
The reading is rpm 125
